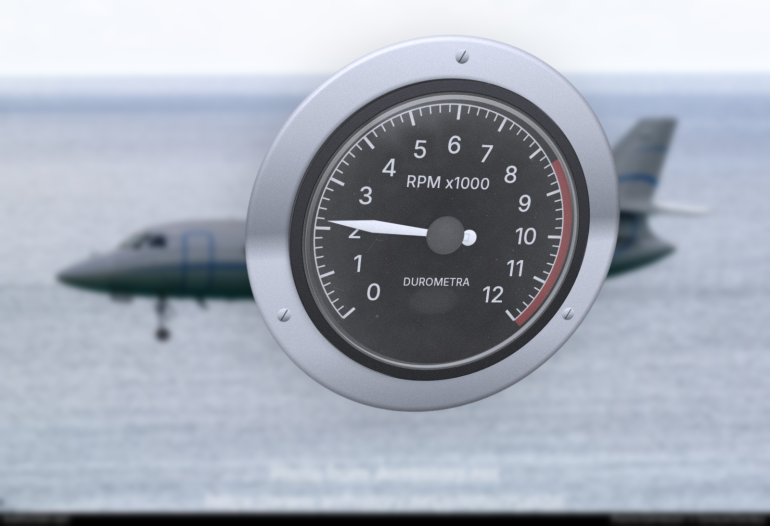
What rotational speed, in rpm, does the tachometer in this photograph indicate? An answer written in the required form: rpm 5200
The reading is rpm 2200
